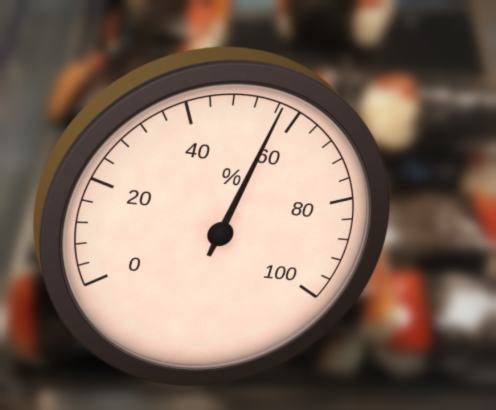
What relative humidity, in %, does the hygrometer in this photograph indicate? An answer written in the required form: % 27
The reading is % 56
